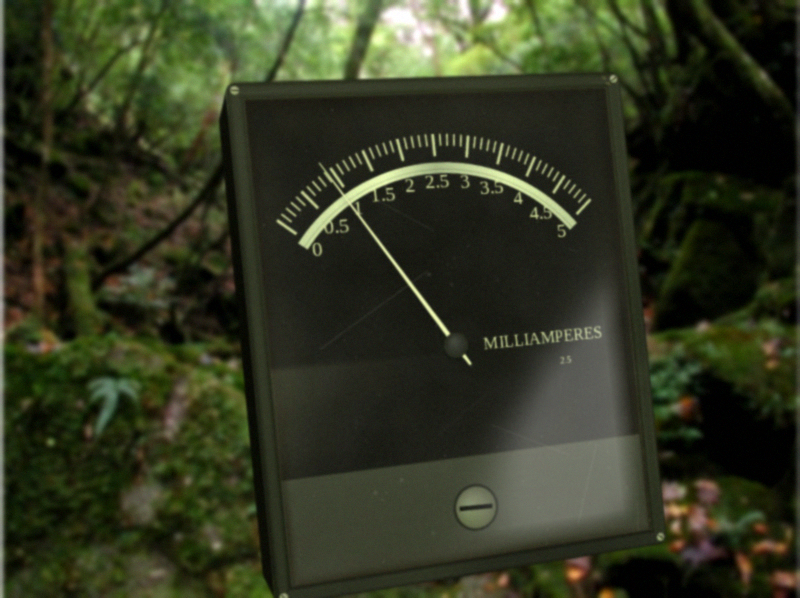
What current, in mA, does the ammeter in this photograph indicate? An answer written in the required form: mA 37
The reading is mA 0.9
